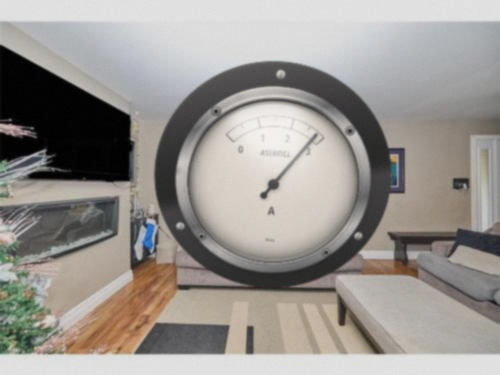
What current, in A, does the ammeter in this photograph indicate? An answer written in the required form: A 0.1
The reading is A 2.75
